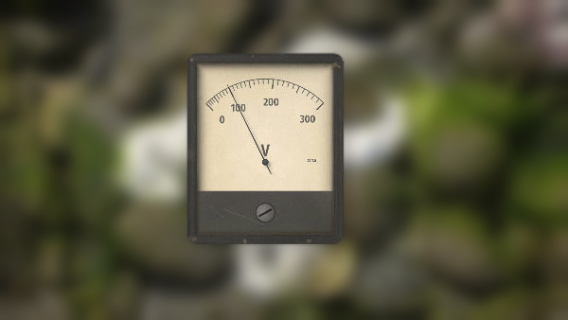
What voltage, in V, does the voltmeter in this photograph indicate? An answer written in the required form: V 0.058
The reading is V 100
